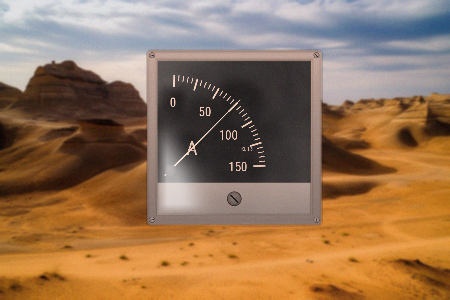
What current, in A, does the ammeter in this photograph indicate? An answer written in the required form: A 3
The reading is A 75
